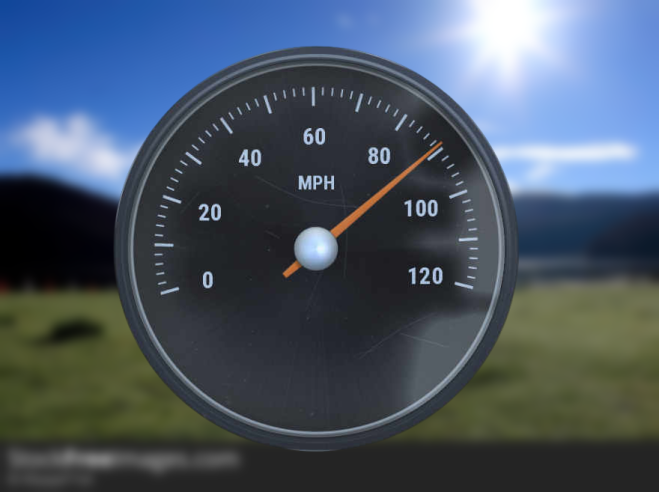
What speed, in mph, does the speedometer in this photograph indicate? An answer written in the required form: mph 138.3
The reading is mph 89
